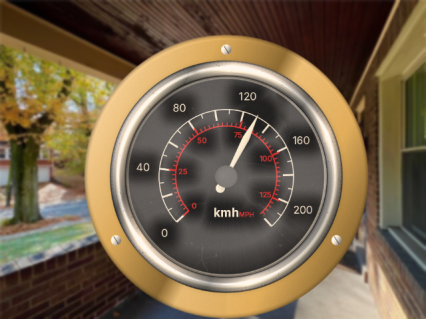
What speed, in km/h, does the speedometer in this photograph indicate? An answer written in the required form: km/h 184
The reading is km/h 130
